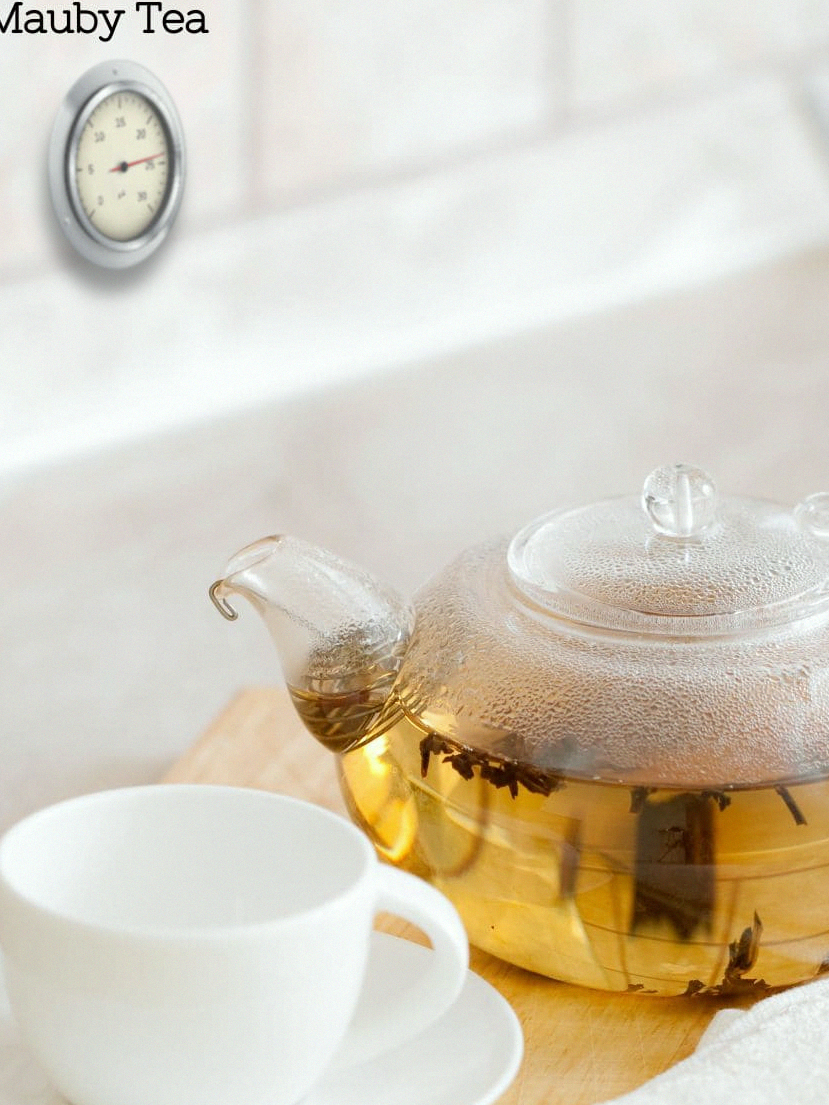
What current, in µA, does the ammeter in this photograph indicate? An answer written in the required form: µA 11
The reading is µA 24
